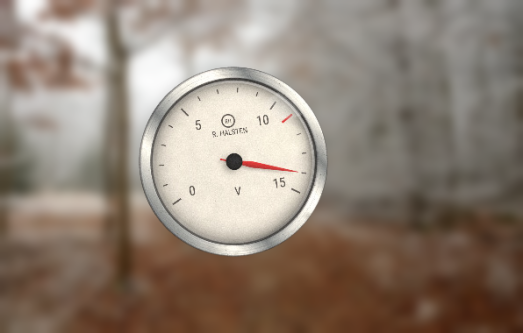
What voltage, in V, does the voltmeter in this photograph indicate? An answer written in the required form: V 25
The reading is V 14
